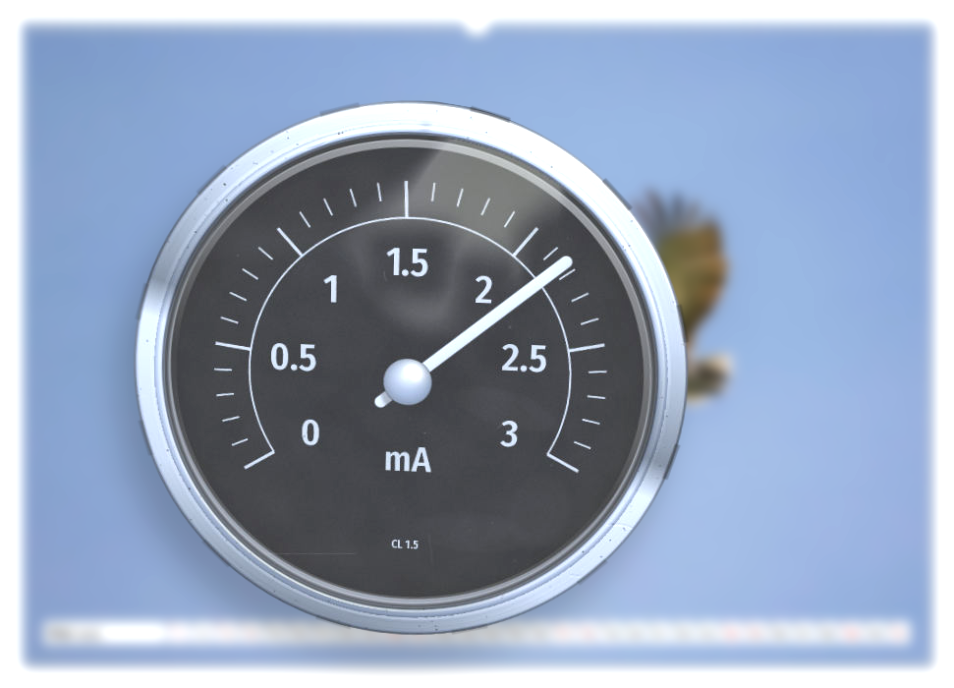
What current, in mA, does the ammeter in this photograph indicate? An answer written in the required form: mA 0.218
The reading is mA 2.15
